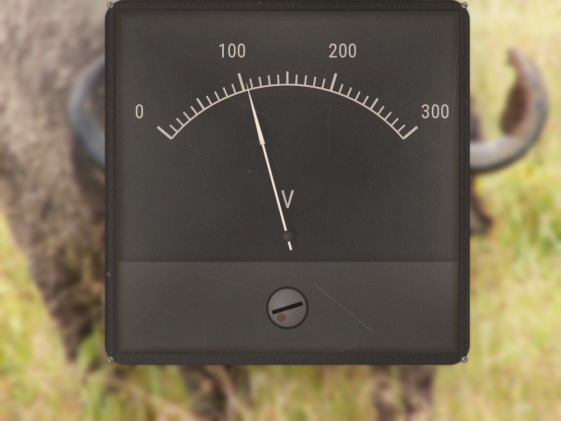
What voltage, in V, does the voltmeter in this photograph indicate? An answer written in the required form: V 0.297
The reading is V 105
